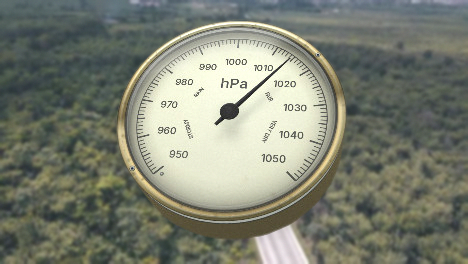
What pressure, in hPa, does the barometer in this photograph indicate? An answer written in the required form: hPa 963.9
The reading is hPa 1015
